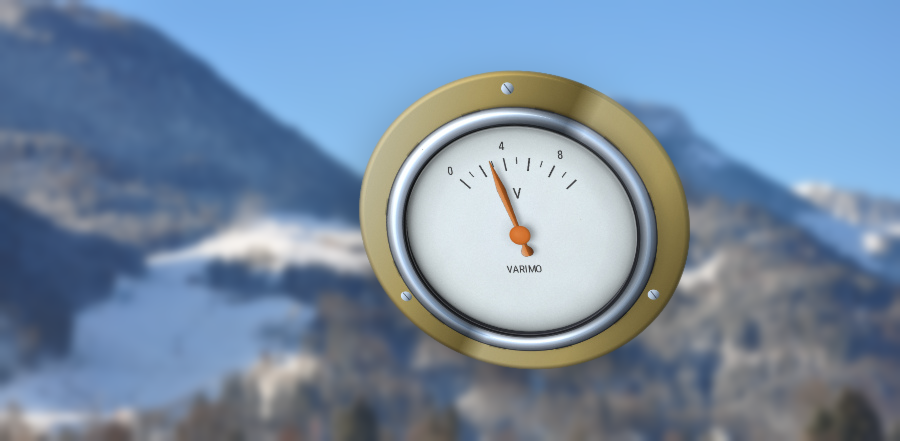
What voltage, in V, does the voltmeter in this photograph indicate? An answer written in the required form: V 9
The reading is V 3
